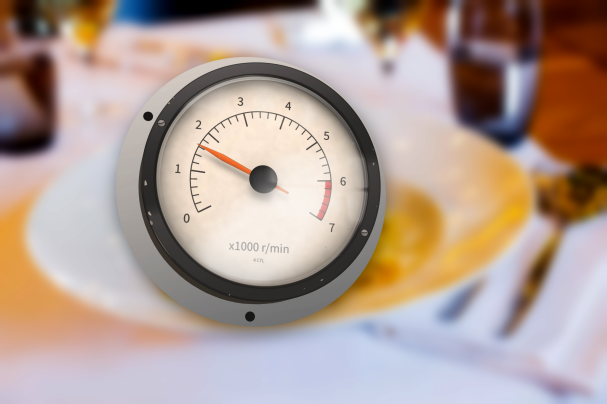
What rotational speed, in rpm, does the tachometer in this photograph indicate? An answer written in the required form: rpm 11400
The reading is rpm 1600
